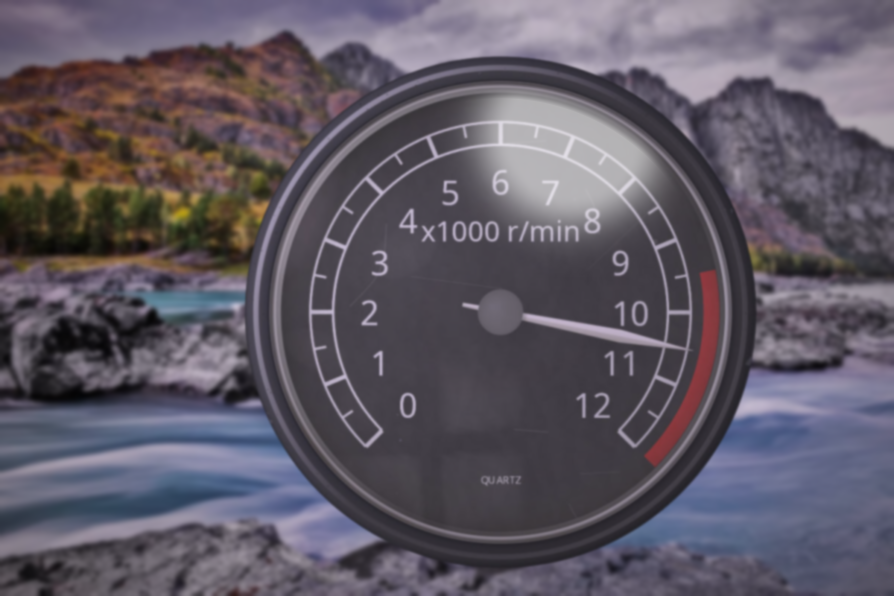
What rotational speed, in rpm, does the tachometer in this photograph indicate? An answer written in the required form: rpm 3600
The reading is rpm 10500
